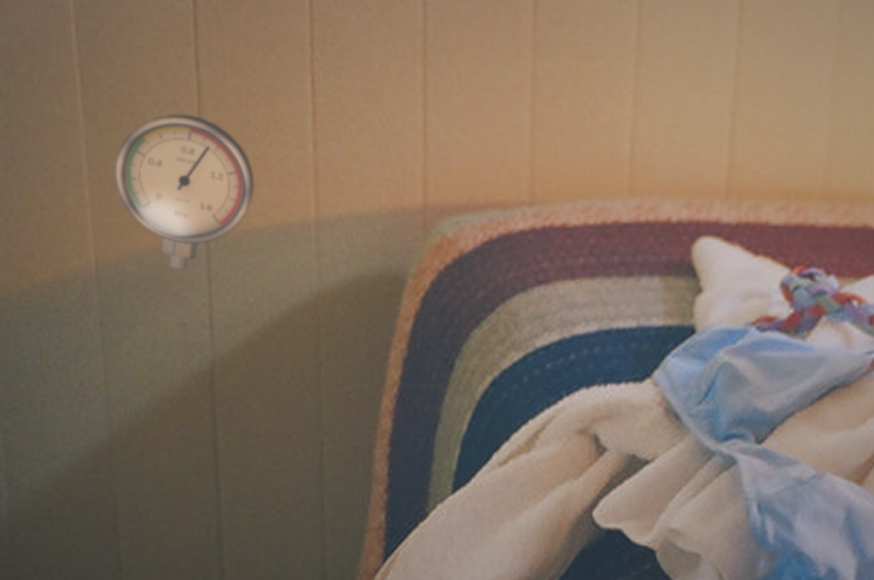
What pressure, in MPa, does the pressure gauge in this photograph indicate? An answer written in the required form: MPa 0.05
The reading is MPa 0.95
